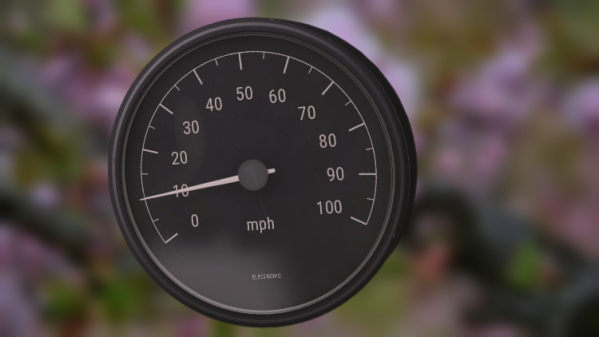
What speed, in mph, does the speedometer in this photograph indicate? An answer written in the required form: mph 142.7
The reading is mph 10
